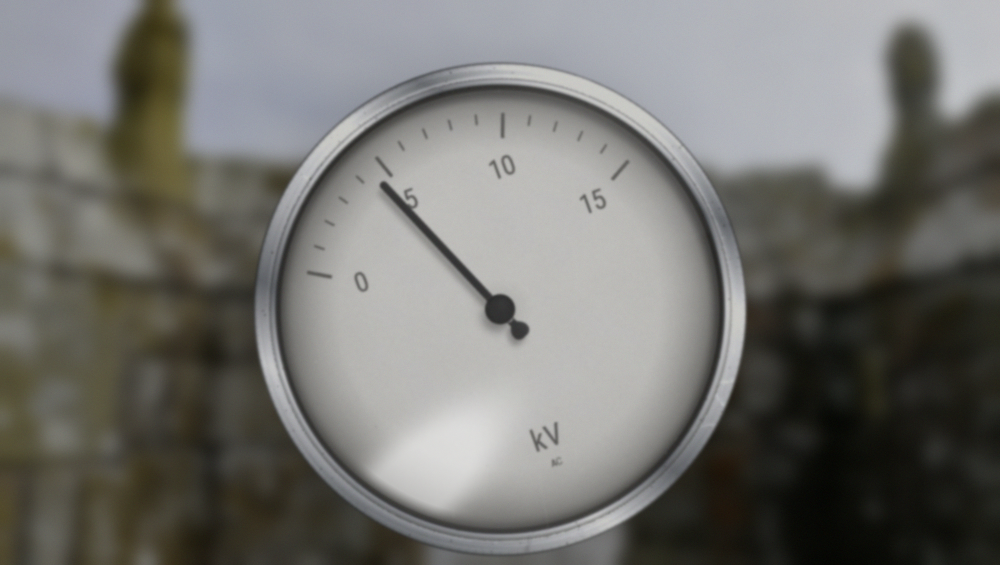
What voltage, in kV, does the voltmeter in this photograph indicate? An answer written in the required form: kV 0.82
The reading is kV 4.5
